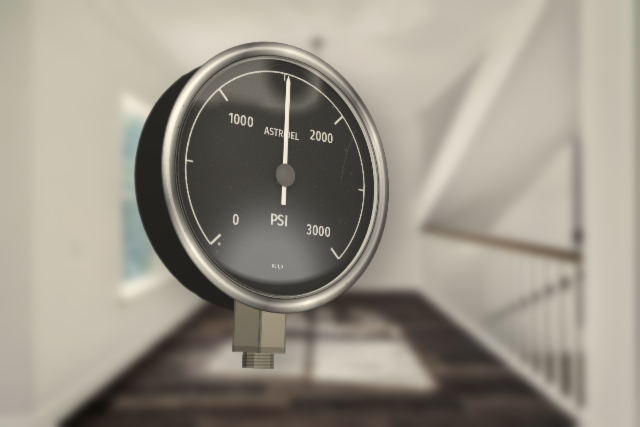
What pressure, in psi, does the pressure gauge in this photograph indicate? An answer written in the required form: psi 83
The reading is psi 1500
